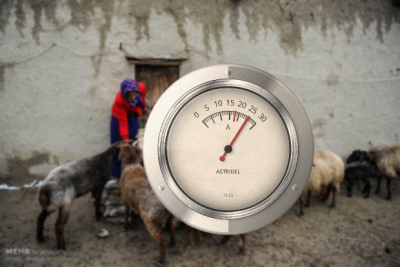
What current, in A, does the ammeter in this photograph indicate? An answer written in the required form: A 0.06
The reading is A 25
